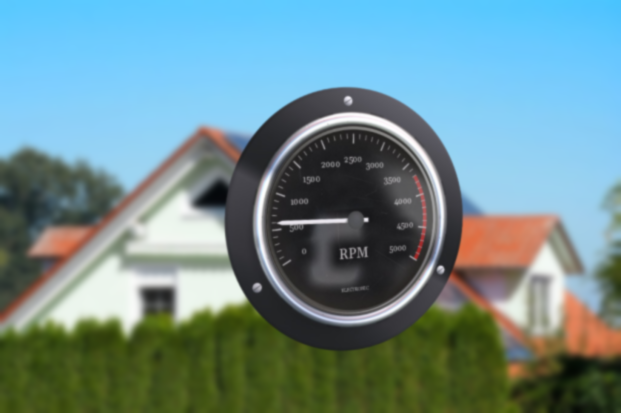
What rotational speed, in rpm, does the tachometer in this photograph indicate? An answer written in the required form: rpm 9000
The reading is rpm 600
